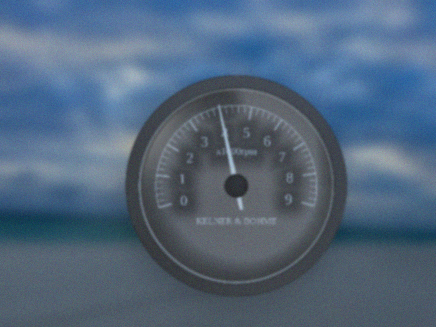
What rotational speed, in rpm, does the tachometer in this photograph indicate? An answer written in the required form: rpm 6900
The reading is rpm 4000
